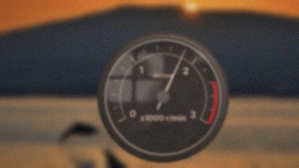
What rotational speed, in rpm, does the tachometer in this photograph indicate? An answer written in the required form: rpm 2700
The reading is rpm 1800
